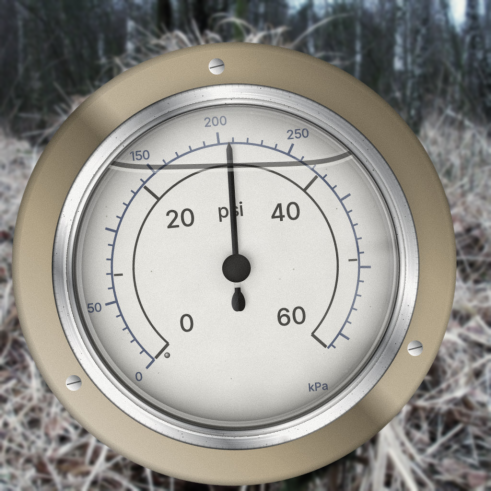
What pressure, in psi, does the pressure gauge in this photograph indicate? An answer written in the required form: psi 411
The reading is psi 30
